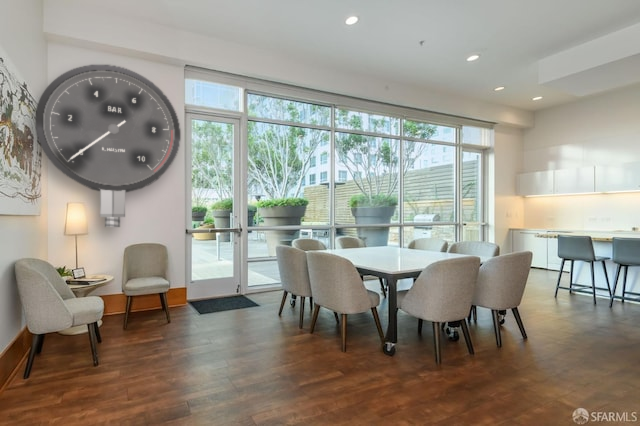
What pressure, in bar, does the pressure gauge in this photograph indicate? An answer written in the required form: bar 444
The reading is bar 0
